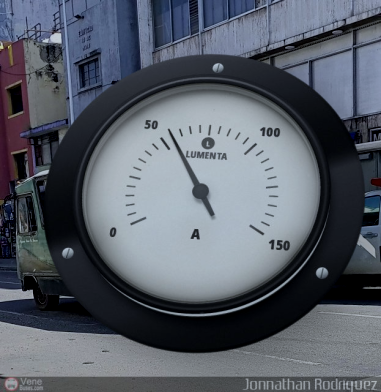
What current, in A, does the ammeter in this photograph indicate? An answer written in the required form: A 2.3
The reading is A 55
